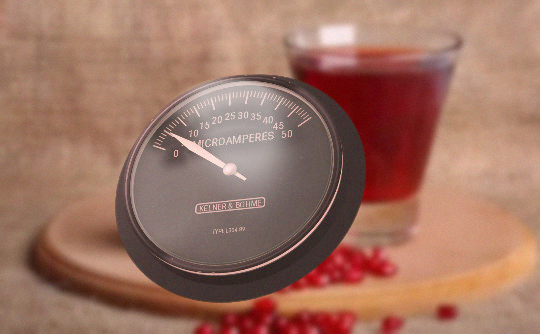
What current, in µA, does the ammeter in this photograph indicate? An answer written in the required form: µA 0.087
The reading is µA 5
